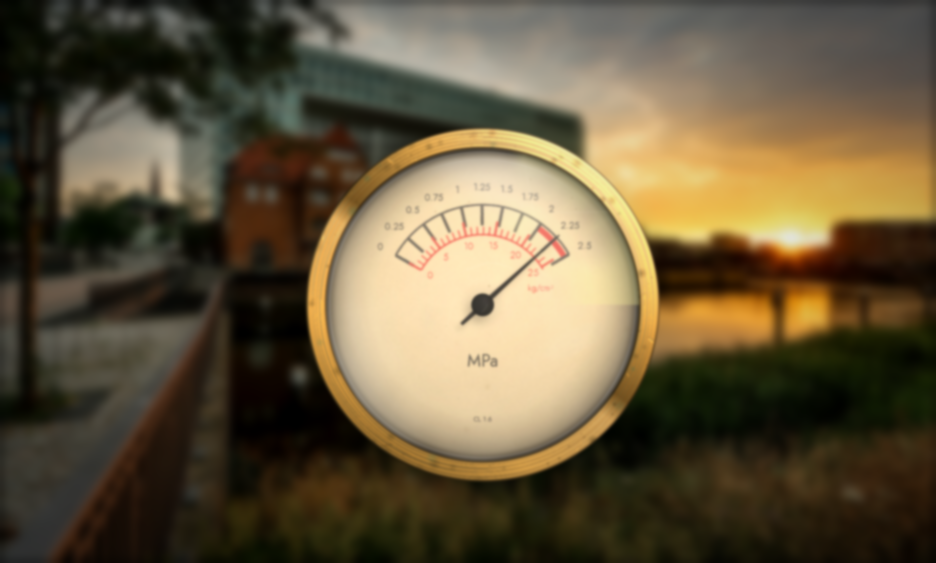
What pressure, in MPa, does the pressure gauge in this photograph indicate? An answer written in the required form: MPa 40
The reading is MPa 2.25
